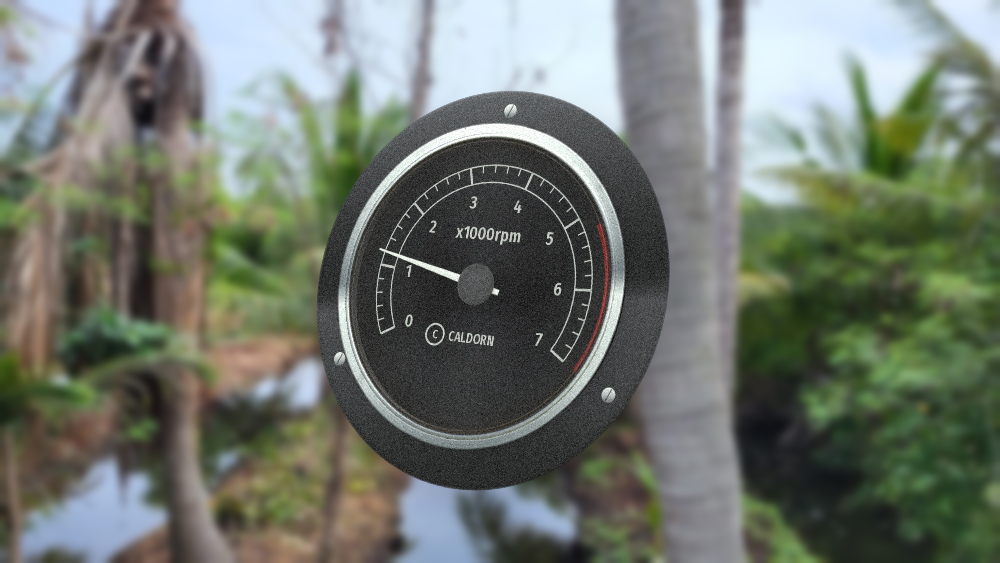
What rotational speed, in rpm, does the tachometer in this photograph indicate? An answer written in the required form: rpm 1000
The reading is rpm 1200
